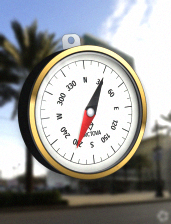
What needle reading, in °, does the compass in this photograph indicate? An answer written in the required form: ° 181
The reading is ° 210
